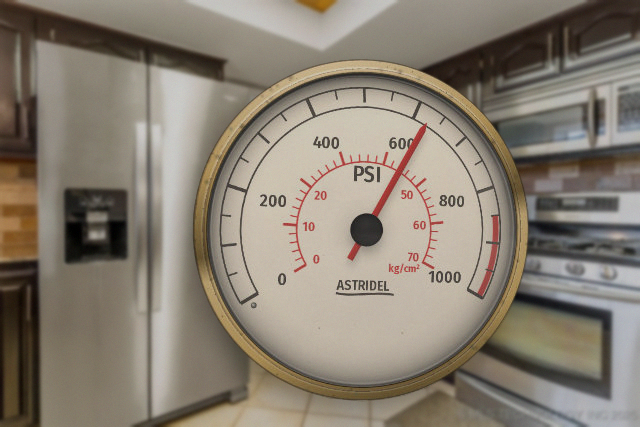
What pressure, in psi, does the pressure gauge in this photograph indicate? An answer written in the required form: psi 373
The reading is psi 625
